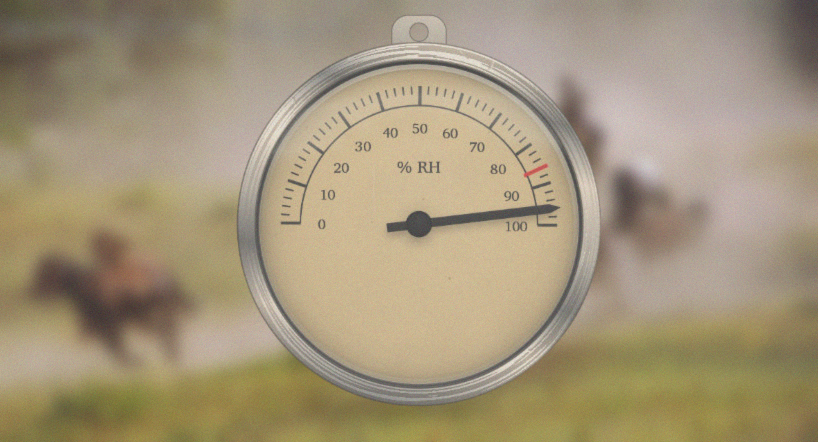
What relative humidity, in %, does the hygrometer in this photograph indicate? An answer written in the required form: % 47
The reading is % 96
